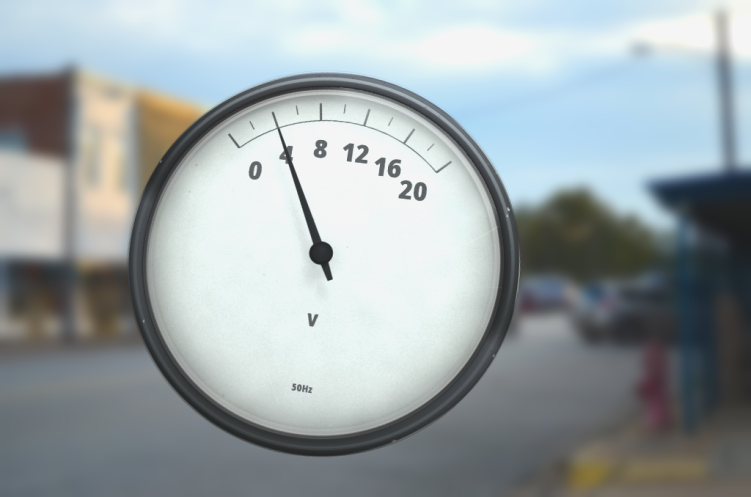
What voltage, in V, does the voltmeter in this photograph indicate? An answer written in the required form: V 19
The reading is V 4
